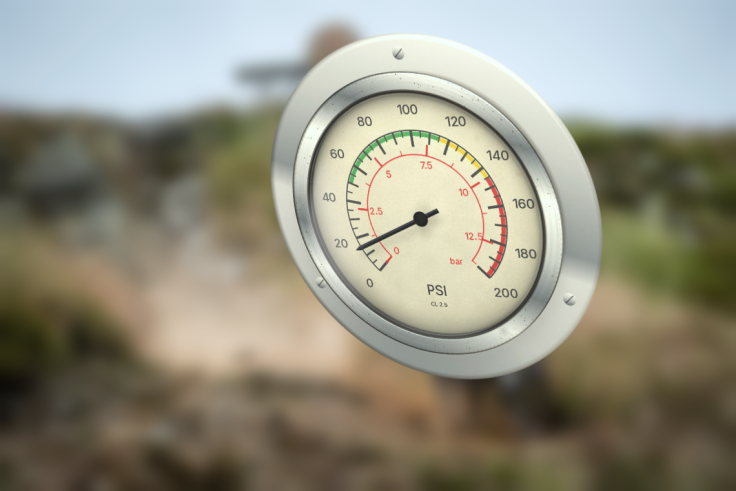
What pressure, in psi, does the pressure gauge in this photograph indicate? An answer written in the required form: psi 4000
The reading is psi 15
